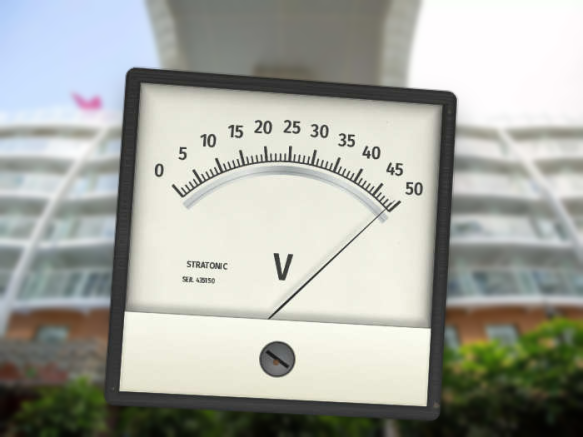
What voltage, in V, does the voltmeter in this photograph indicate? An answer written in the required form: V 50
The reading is V 49
